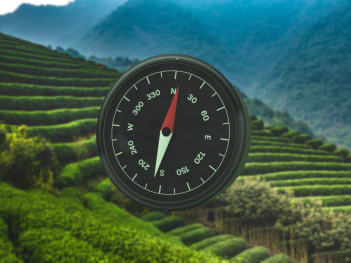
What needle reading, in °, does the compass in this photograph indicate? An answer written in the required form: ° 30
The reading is ° 7.5
